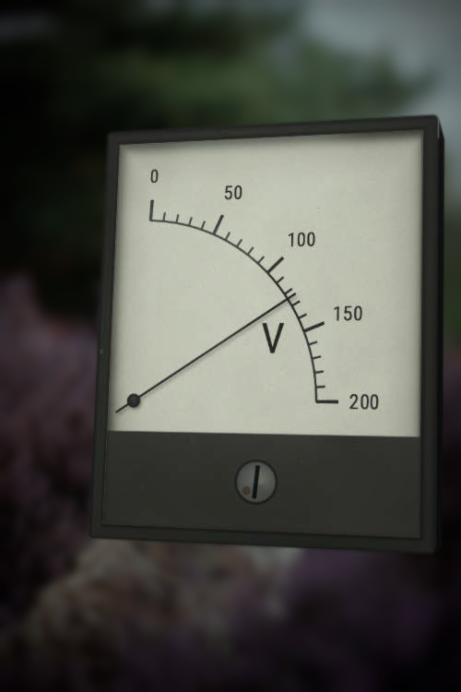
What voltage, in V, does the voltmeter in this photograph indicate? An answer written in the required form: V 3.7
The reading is V 125
